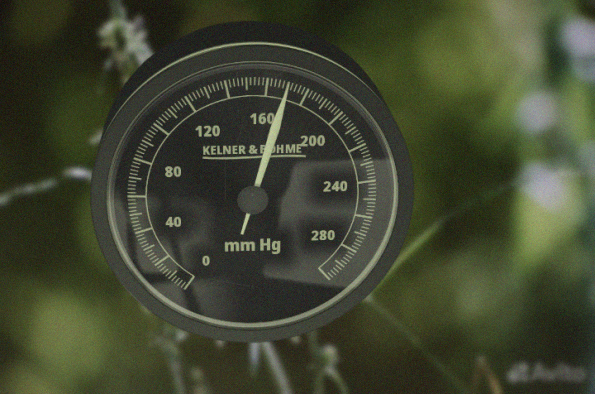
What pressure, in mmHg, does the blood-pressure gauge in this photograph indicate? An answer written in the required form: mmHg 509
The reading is mmHg 170
